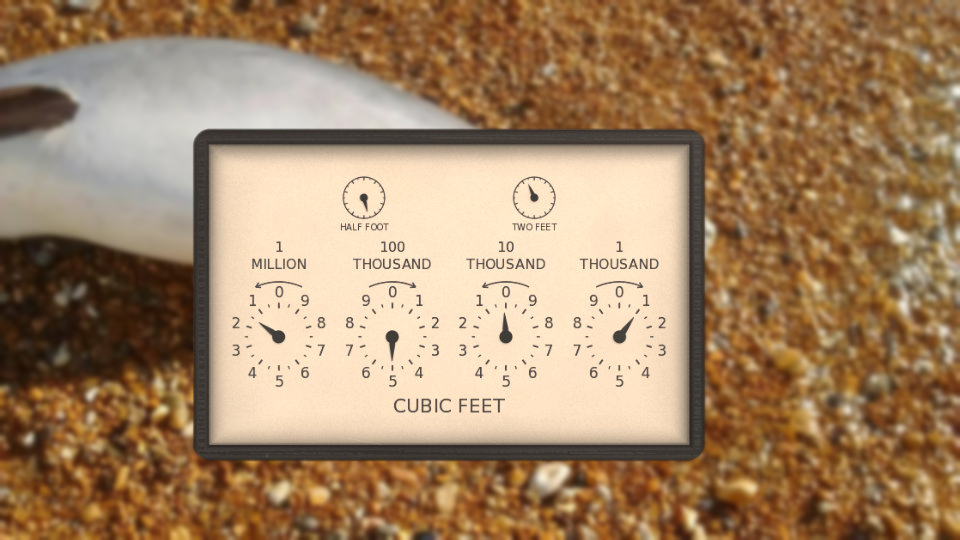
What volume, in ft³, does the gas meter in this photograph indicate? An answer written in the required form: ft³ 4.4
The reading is ft³ 150100
